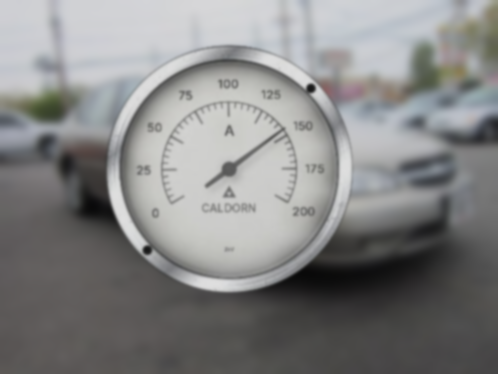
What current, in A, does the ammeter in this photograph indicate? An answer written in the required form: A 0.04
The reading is A 145
